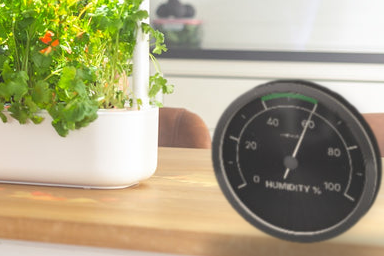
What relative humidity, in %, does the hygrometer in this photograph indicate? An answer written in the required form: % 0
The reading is % 60
